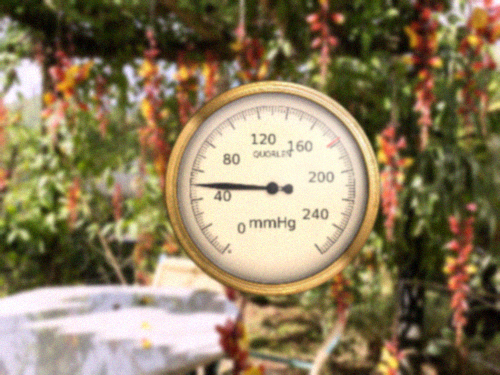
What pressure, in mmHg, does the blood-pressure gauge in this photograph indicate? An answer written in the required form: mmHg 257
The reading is mmHg 50
